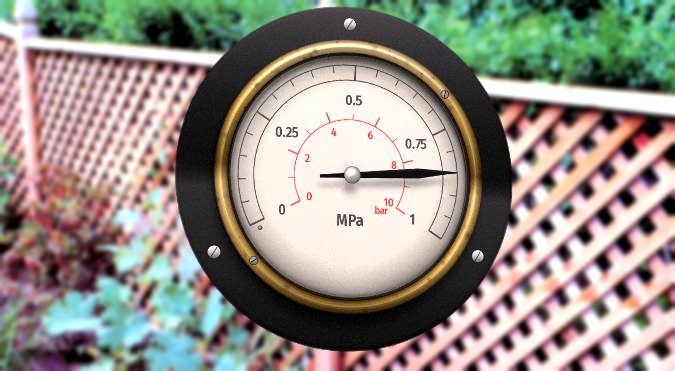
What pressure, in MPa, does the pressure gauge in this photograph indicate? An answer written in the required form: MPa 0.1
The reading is MPa 0.85
